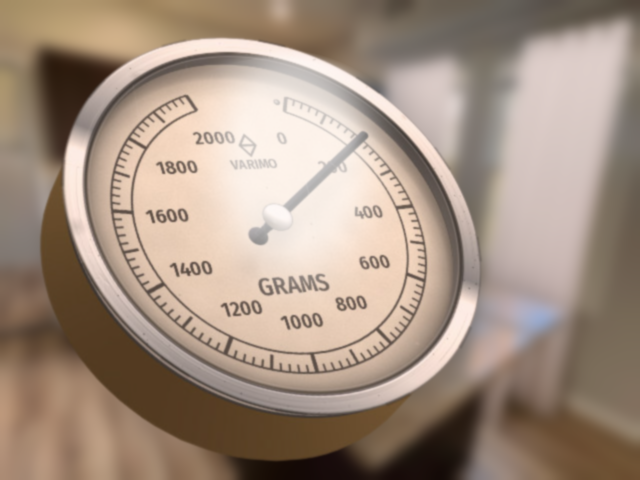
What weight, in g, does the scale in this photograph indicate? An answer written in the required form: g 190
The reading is g 200
